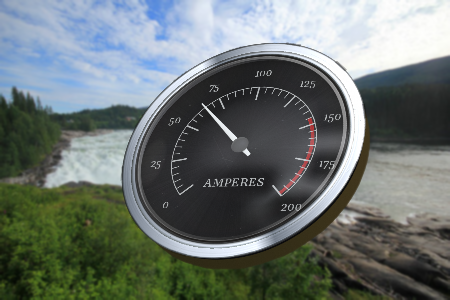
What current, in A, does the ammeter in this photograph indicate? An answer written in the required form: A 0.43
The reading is A 65
